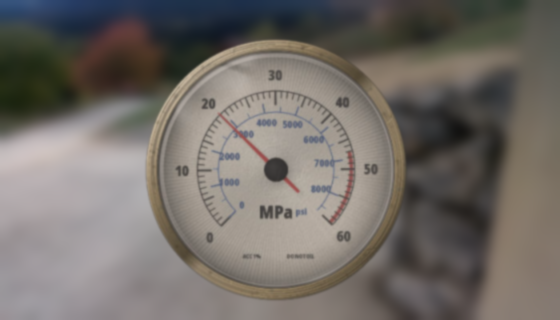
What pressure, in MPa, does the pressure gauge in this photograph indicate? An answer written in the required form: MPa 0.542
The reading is MPa 20
